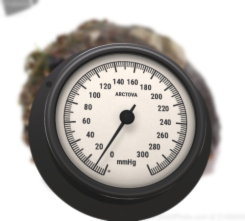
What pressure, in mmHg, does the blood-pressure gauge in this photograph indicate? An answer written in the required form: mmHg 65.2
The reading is mmHg 10
